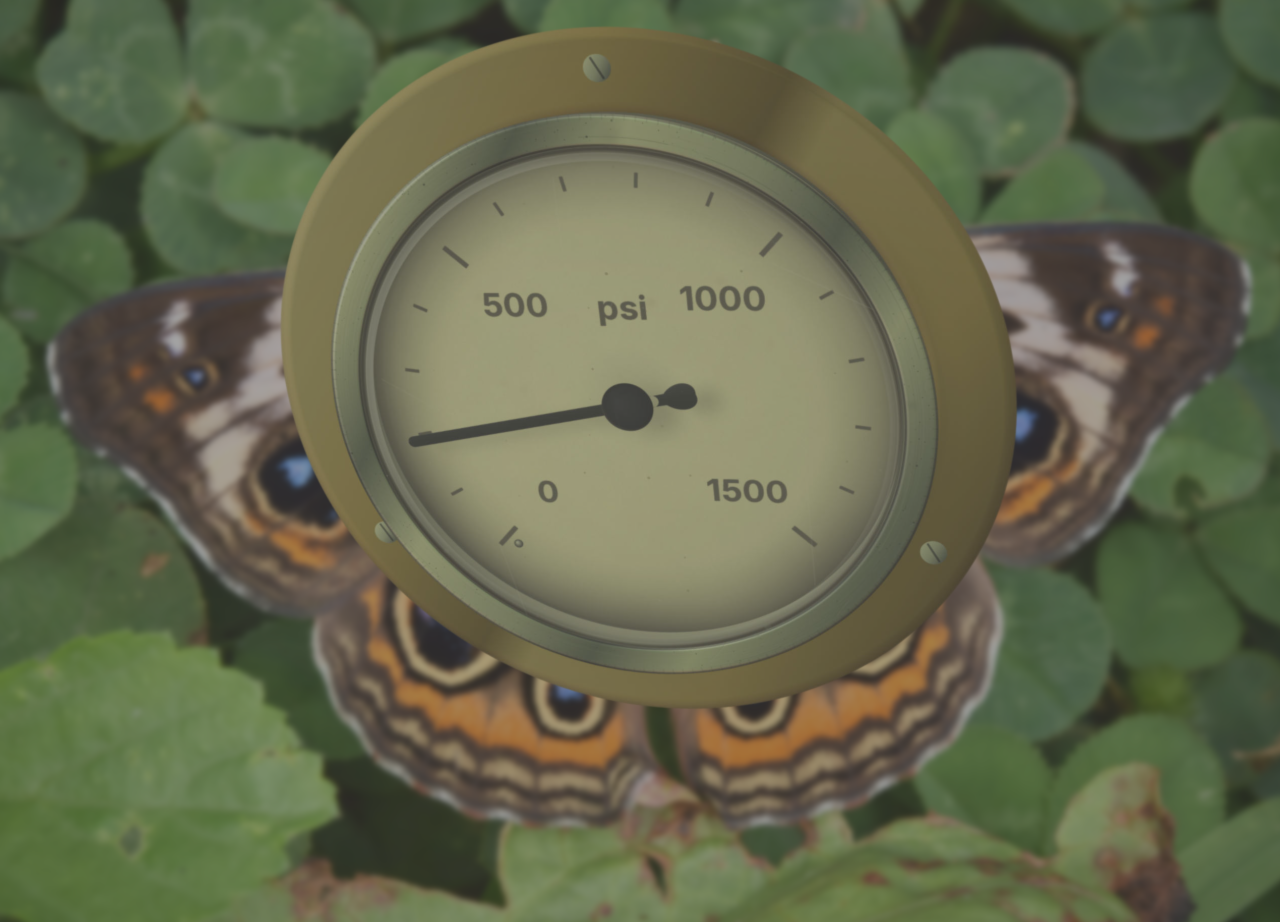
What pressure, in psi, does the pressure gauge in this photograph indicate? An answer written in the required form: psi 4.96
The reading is psi 200
